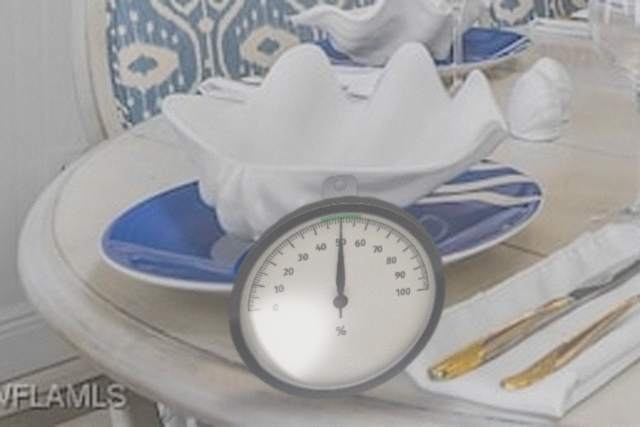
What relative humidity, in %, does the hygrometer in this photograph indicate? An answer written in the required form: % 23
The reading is % 50
